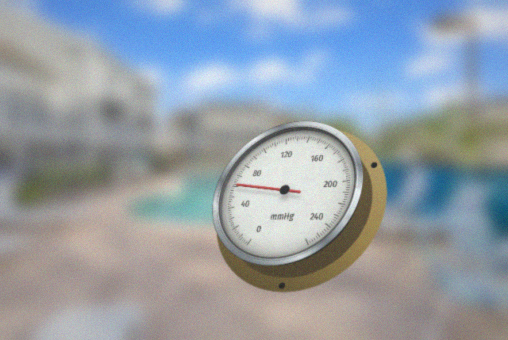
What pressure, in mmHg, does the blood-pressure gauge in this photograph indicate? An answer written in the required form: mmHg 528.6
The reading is mmHg 60
